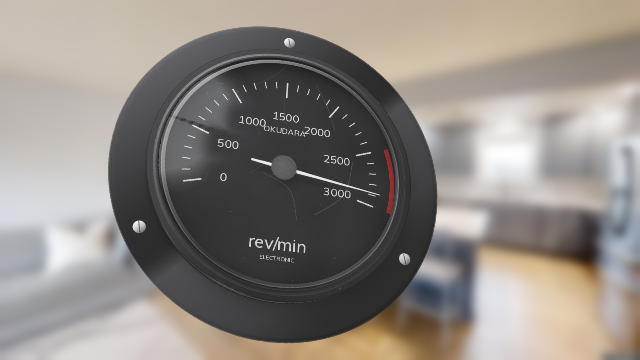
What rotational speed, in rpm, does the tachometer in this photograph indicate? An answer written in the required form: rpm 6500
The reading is rpm 2900
